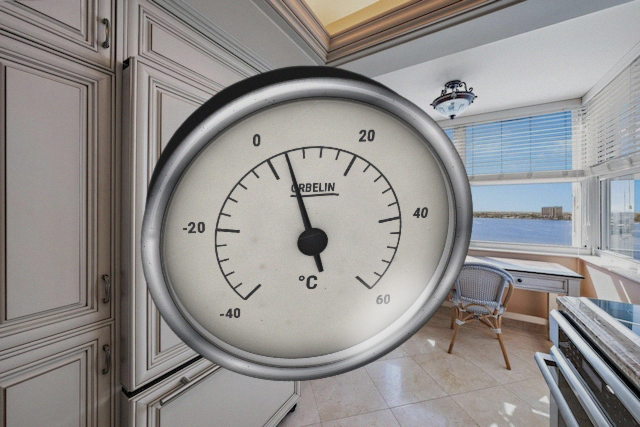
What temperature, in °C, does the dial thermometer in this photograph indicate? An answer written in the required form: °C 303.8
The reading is °C 4
